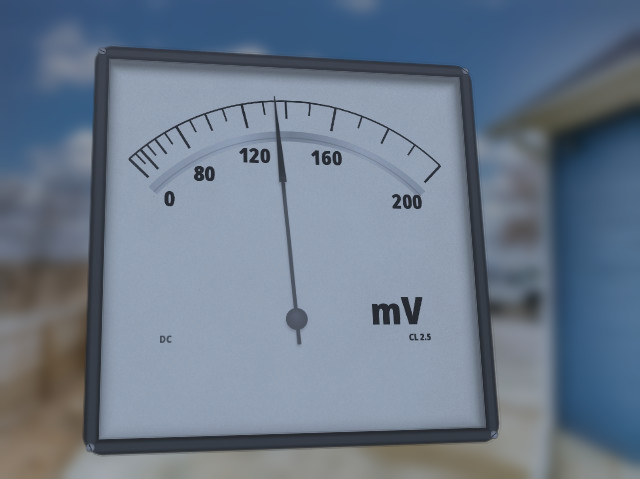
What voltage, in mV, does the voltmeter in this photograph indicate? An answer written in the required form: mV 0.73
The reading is mV 135
